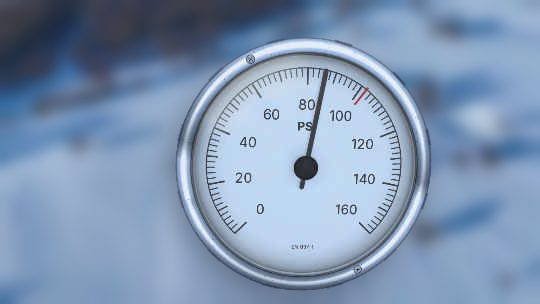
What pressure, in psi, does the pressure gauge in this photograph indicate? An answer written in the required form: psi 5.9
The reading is psi 86
